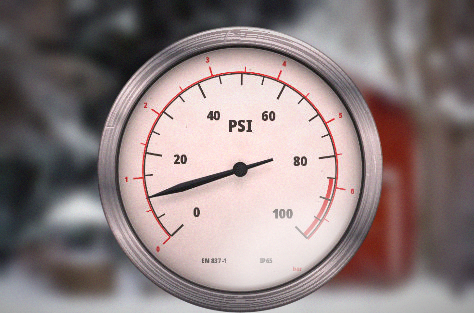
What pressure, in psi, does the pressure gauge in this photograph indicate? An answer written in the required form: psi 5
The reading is psi 10
